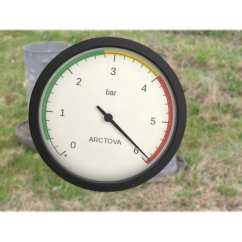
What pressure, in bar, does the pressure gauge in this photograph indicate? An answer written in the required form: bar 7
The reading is bar 5.9
